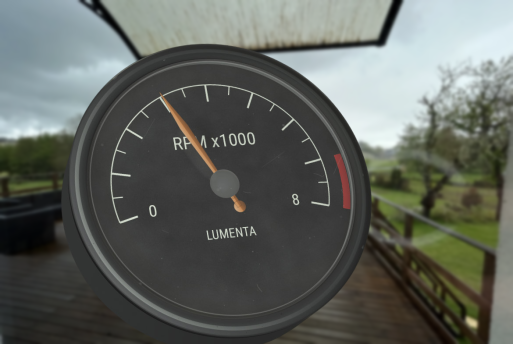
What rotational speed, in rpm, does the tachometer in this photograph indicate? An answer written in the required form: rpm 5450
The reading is rpm 3000
